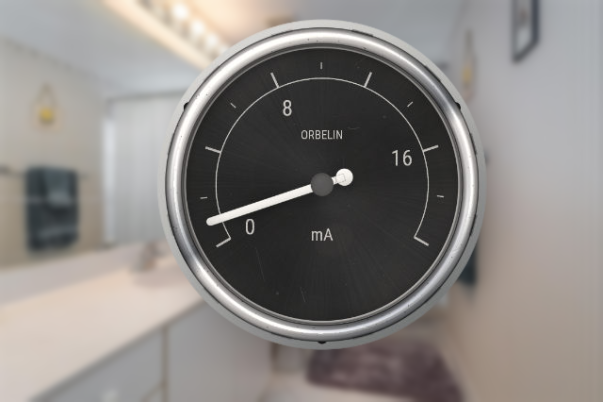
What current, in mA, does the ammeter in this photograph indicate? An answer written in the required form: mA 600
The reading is mA 1
